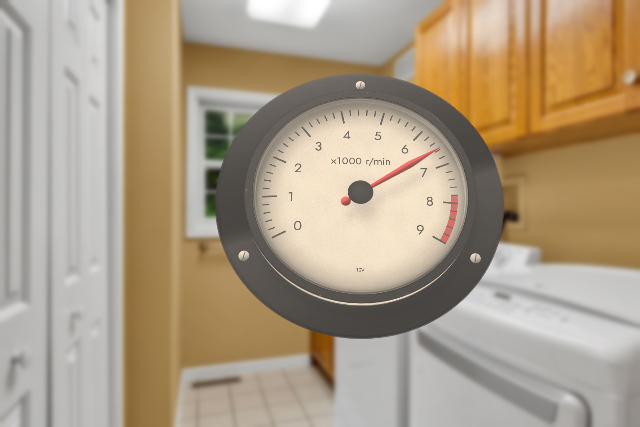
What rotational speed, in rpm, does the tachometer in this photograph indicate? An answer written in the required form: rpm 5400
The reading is rpm 6600
